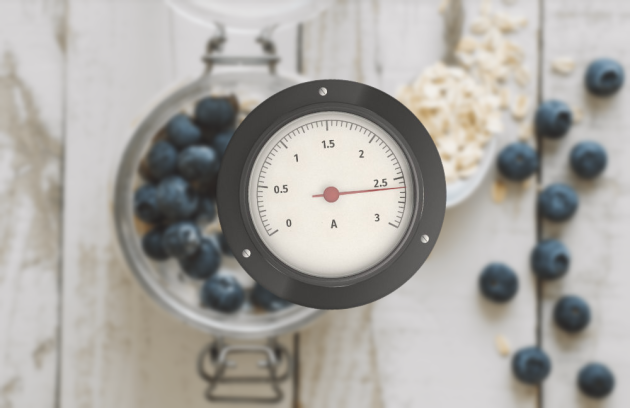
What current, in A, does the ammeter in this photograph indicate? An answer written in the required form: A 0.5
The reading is A 2.6
